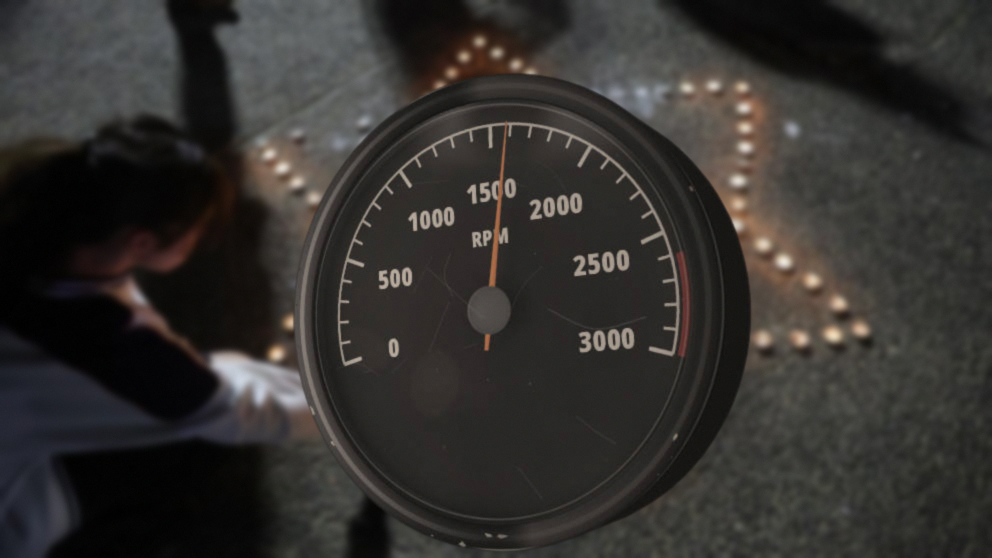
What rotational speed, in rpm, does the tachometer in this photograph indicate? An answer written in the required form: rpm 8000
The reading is rpm 1600
